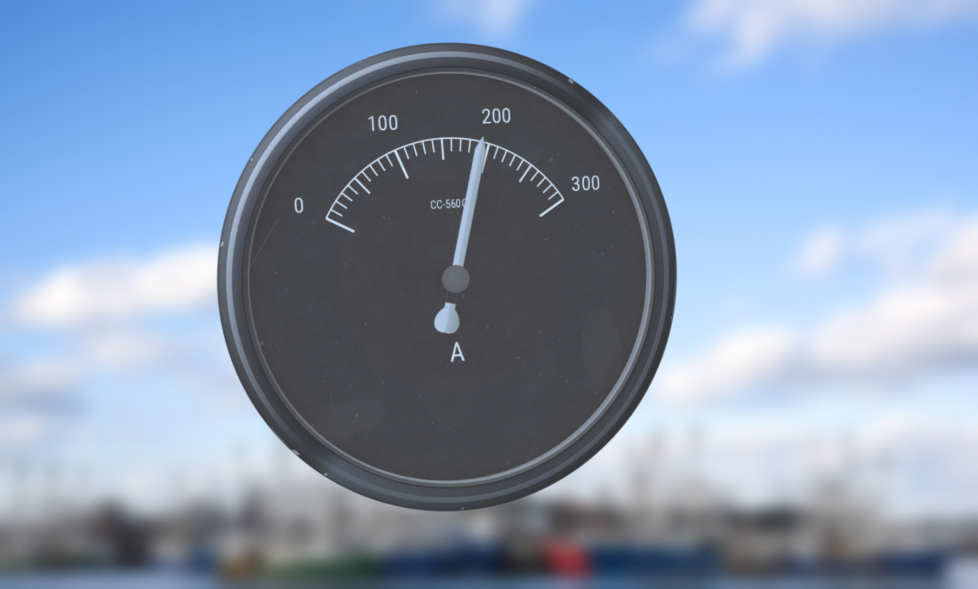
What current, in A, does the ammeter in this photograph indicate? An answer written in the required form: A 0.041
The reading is A 190
